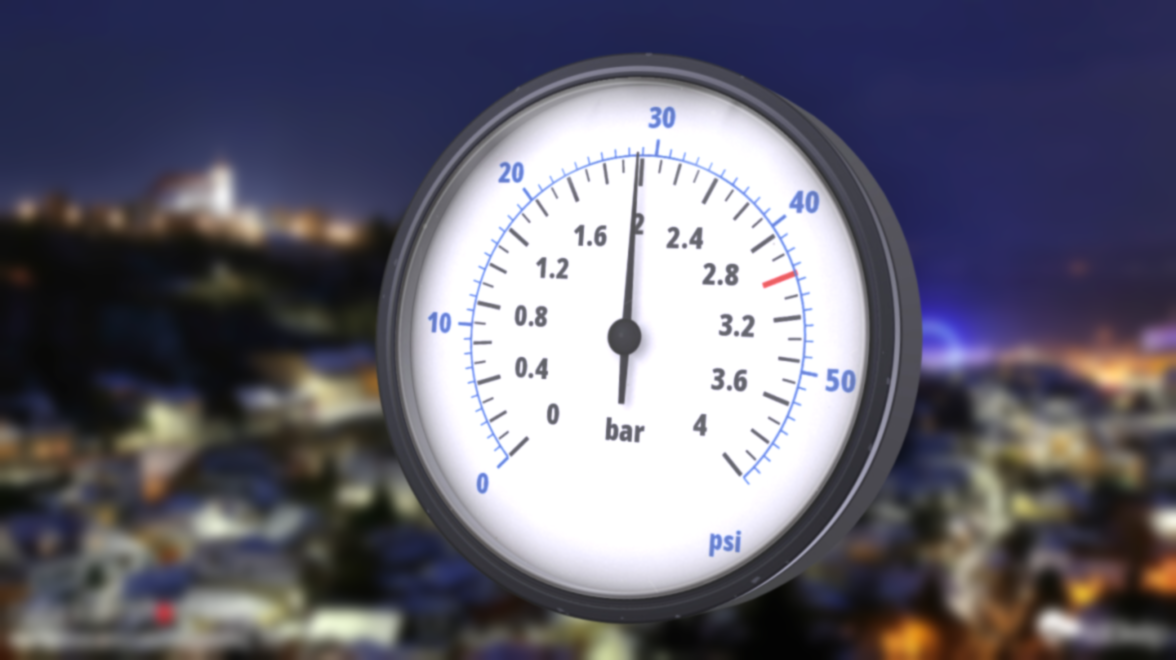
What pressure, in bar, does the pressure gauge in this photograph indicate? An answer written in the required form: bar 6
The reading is bar 2
